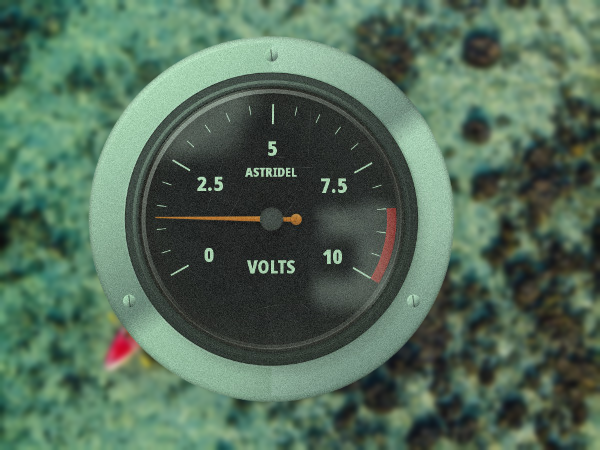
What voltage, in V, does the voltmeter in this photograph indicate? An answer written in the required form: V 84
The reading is V 1.25
